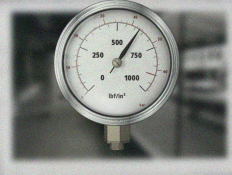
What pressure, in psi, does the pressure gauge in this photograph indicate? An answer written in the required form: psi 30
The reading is psi 625
